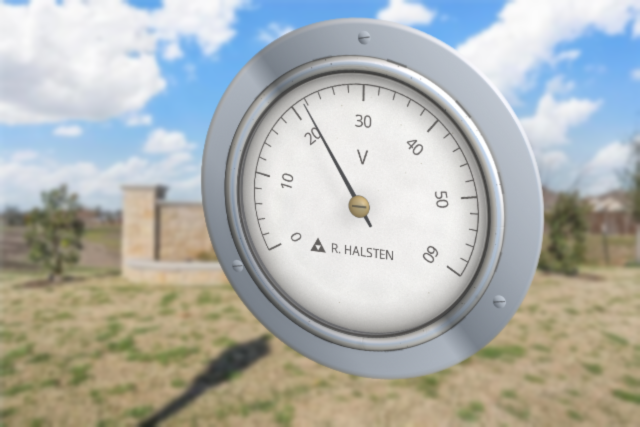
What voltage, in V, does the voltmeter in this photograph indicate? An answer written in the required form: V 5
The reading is V 22
